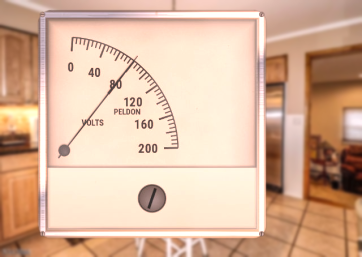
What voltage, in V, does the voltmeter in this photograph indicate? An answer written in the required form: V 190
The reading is V 80
